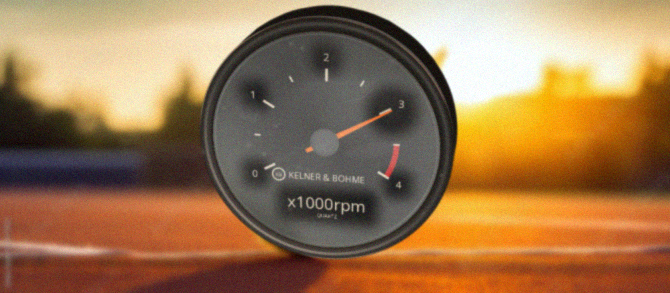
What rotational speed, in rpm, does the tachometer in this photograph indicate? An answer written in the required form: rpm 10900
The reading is rpm 3000
